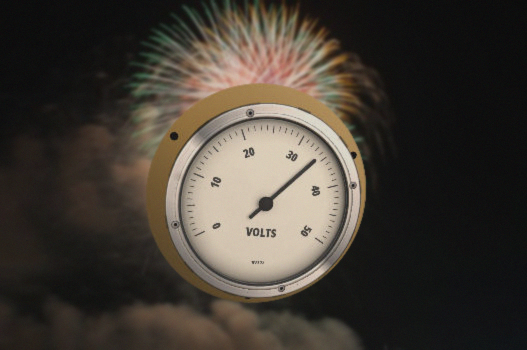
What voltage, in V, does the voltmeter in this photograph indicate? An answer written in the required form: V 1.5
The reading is V 34
